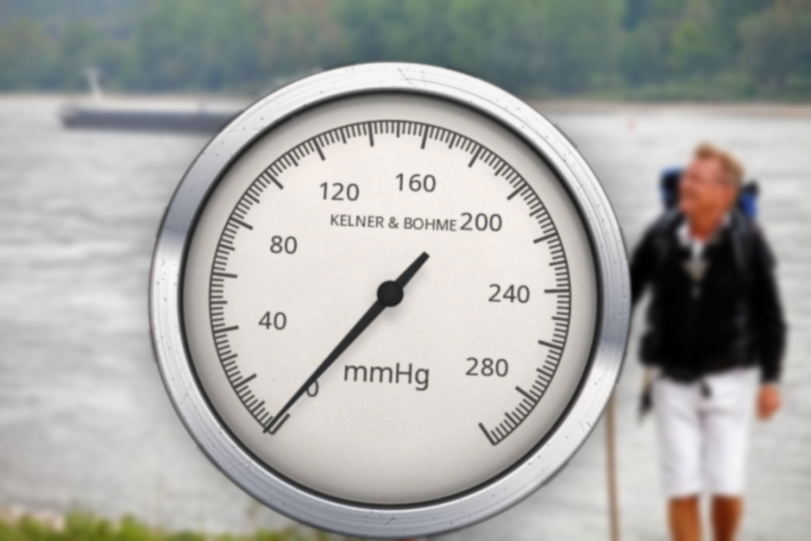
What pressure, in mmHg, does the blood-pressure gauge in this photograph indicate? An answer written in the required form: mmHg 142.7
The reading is mmHg 2
